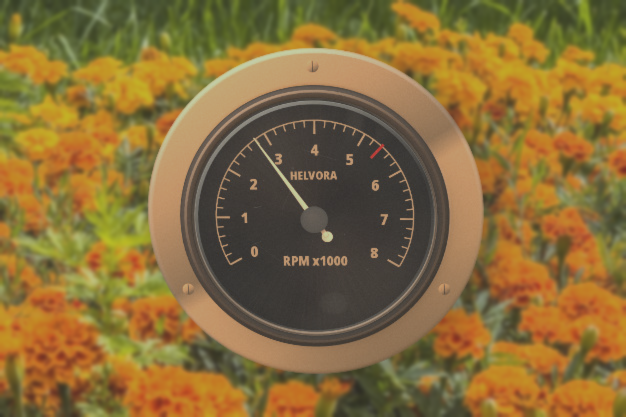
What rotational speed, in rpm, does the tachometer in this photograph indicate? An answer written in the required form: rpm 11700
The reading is rpm 2800
